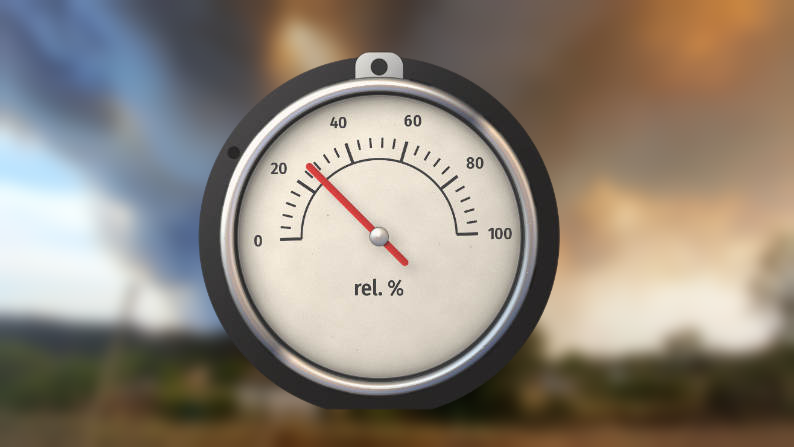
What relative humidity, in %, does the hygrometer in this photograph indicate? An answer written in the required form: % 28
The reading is % 26
